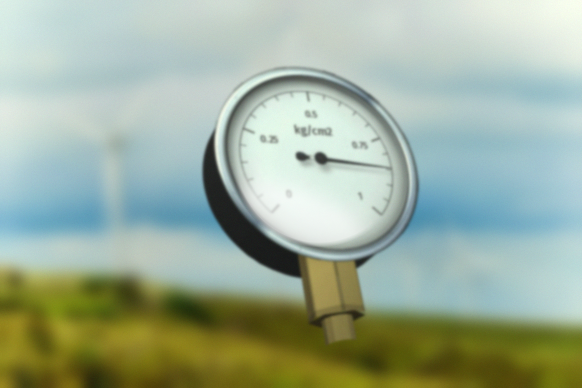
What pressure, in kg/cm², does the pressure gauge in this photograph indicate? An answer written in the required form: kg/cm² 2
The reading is kg/cm² 0.85
